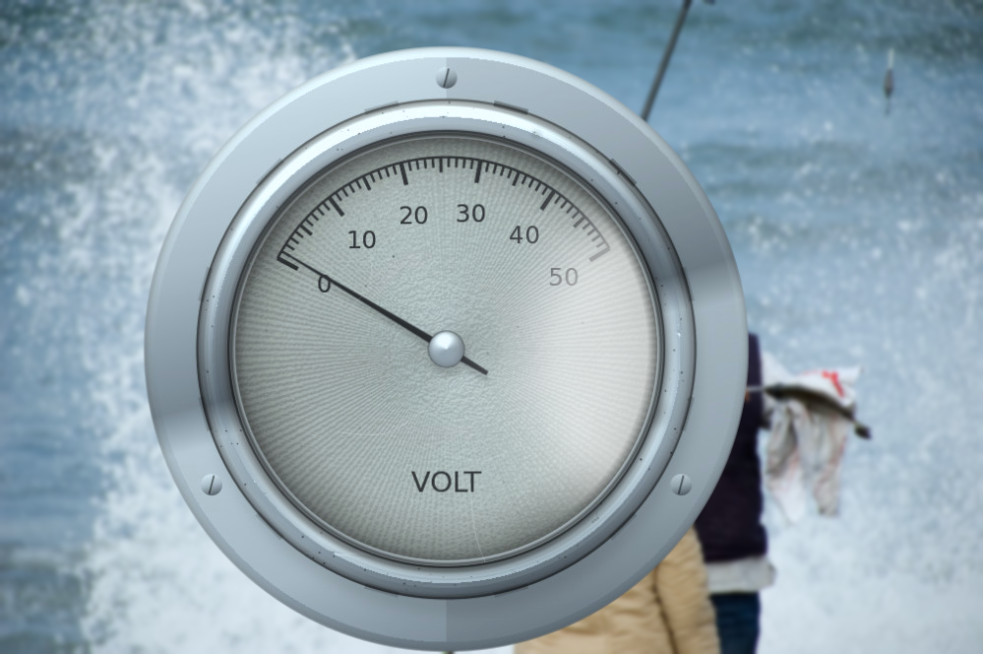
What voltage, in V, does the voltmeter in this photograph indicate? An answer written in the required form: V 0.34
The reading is V 1
